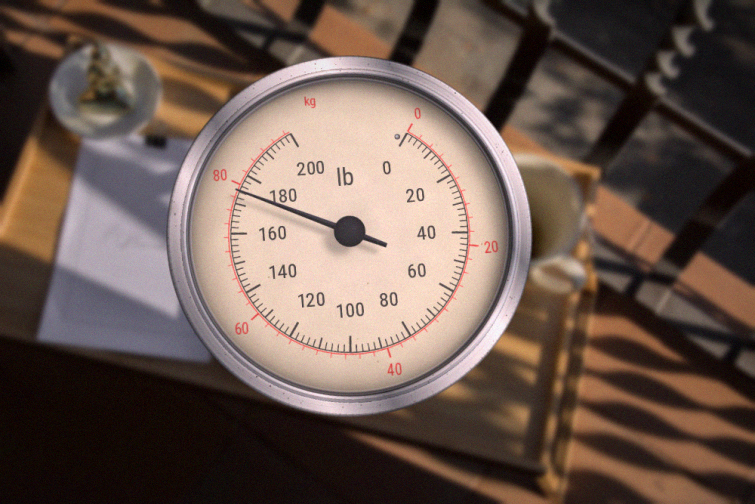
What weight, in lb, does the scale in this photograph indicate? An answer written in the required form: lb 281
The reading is lb 174
